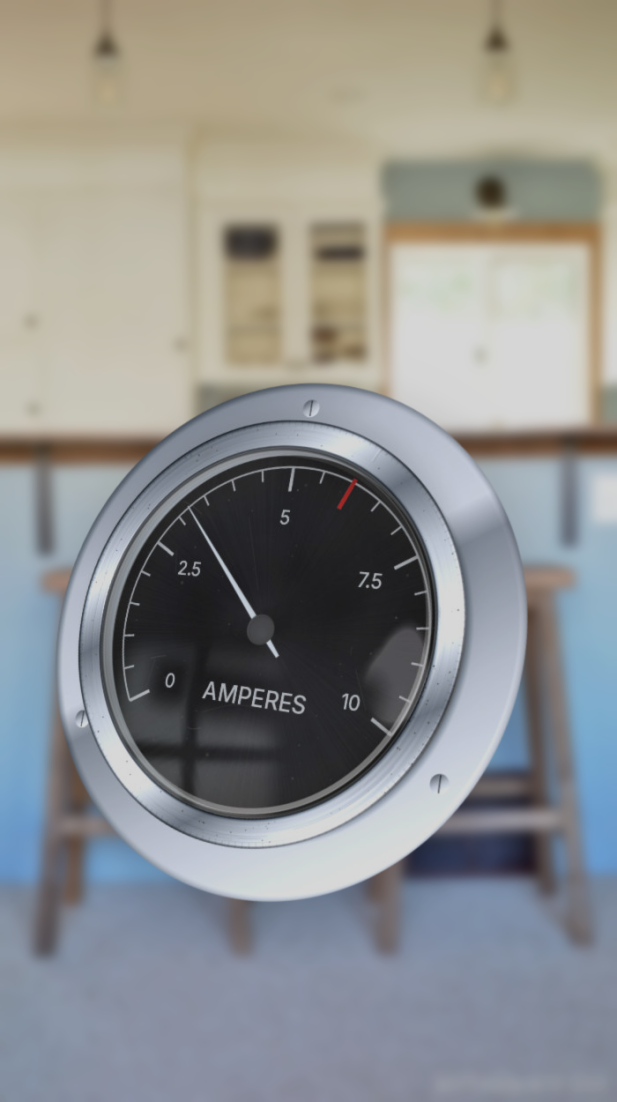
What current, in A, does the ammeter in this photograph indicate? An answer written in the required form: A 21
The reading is A 3.25
